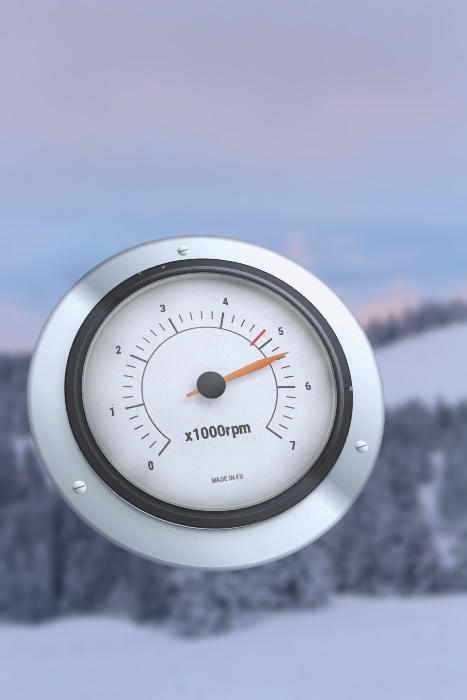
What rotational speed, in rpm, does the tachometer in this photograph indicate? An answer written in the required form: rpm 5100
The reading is rpm 5400
